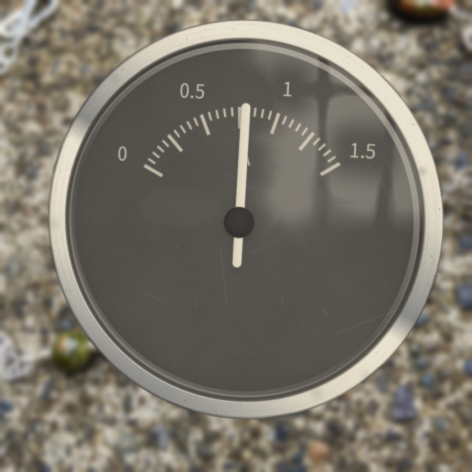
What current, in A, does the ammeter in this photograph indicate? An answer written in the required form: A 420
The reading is A 0.8
